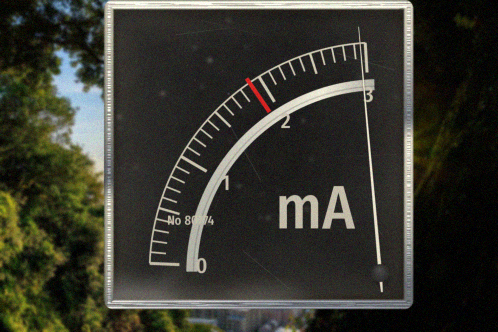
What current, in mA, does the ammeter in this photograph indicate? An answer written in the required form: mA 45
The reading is mA 2.95
